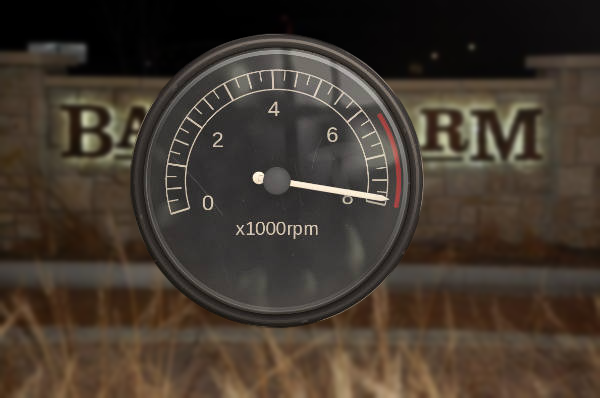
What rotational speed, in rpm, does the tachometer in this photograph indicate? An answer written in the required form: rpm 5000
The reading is rpm 7875
